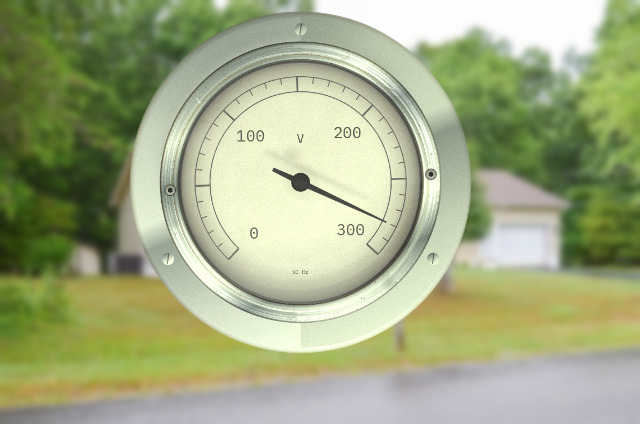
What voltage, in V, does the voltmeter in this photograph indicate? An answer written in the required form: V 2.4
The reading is V 280
